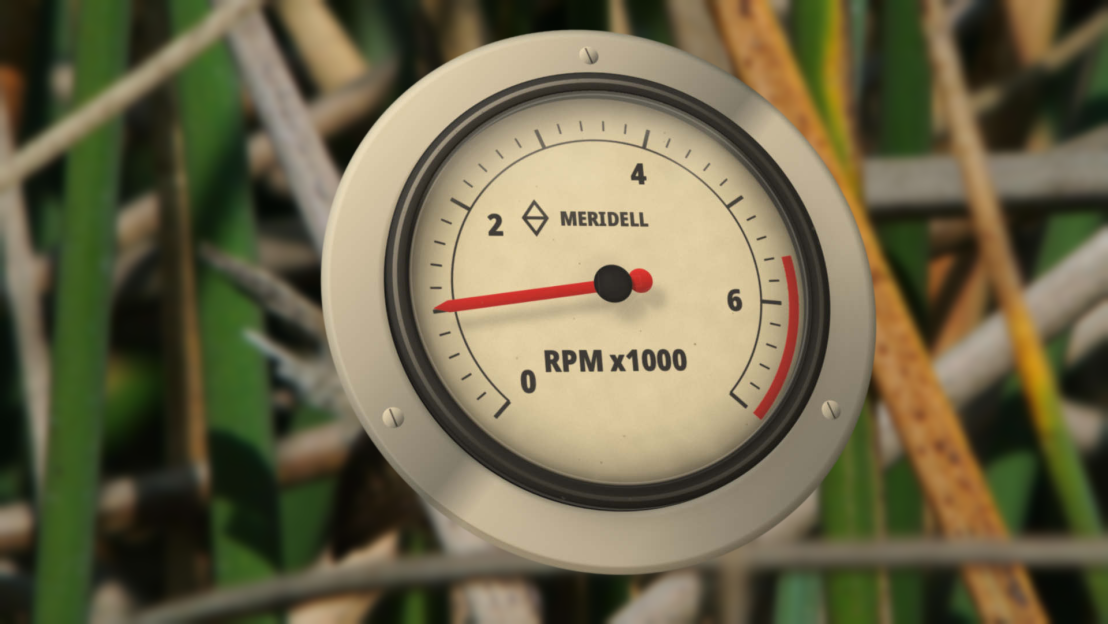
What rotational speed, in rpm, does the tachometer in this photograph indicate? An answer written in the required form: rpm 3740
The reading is rpm 1000
